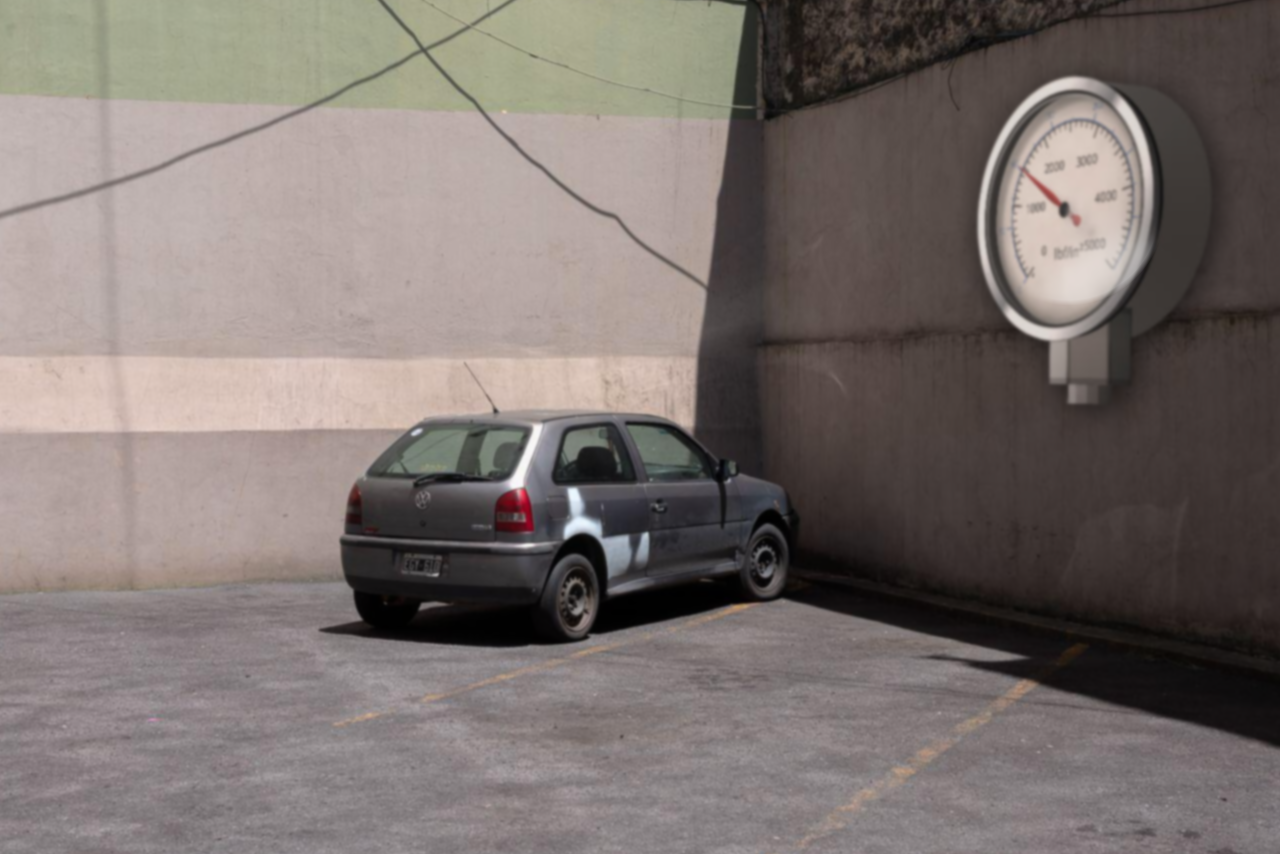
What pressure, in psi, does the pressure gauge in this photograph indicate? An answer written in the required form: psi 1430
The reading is psi 1500
